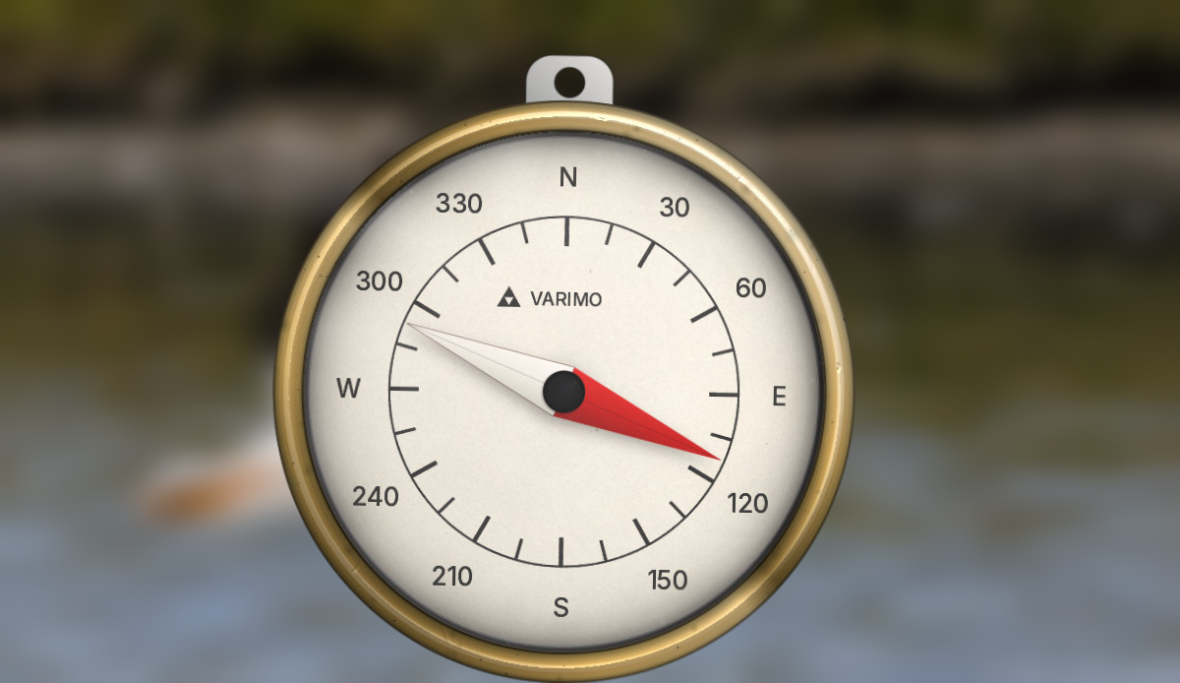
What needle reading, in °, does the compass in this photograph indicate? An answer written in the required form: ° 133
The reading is ° 112.5
